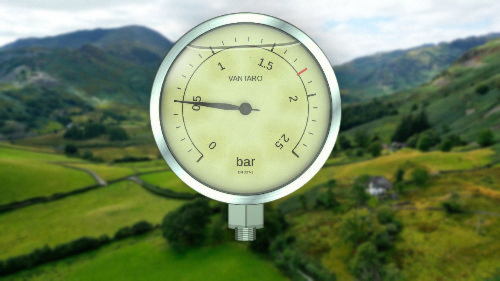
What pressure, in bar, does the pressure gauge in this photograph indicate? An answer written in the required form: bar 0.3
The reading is bar 0.5
